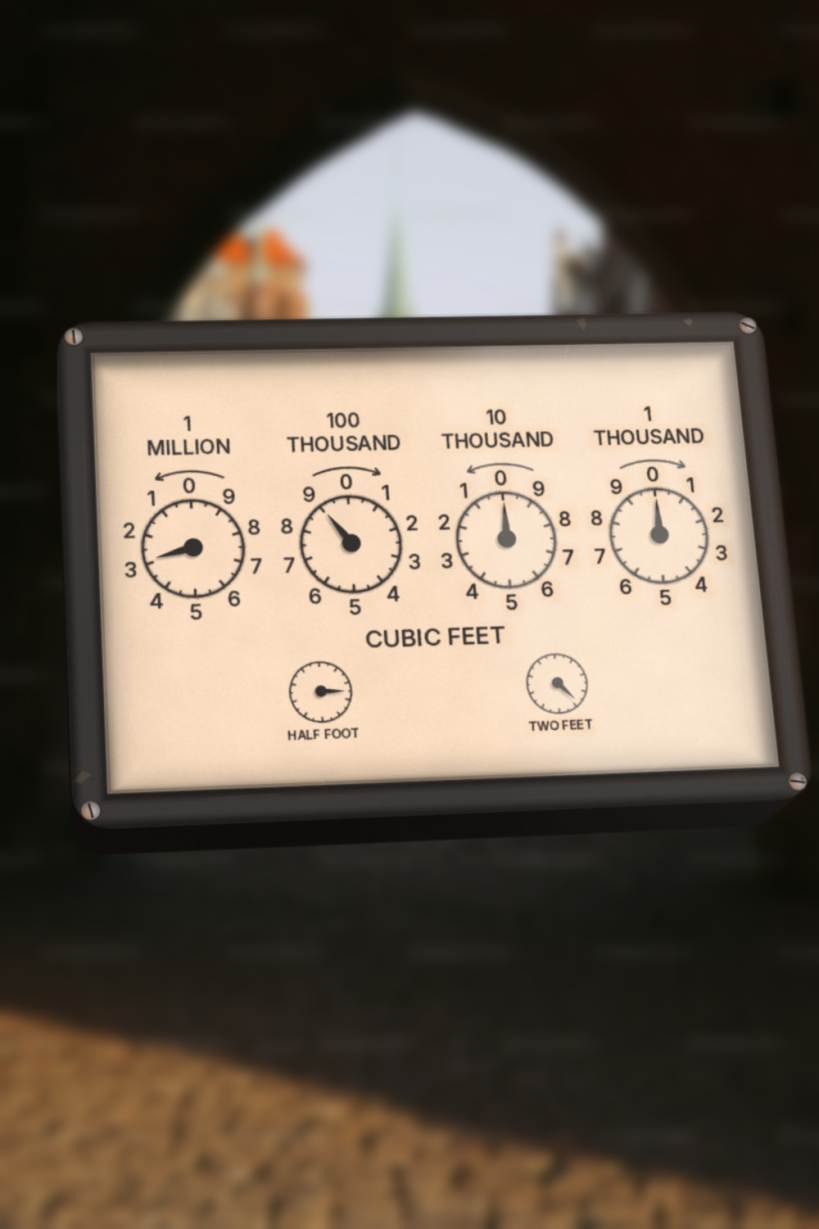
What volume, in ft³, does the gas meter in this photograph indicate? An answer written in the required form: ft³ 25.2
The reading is ft³ 290000
